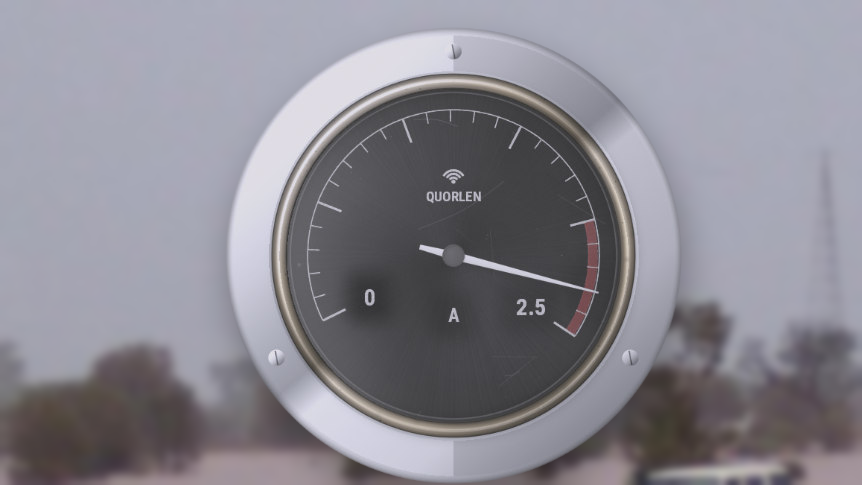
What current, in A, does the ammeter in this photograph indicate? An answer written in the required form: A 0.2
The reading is A 2.3
